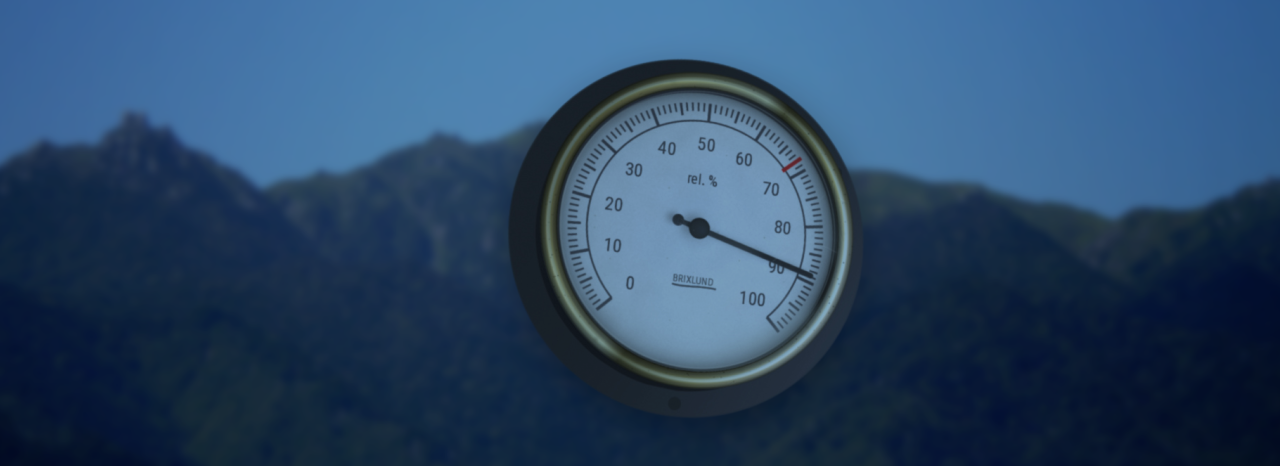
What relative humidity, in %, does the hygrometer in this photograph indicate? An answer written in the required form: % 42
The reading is % 89
